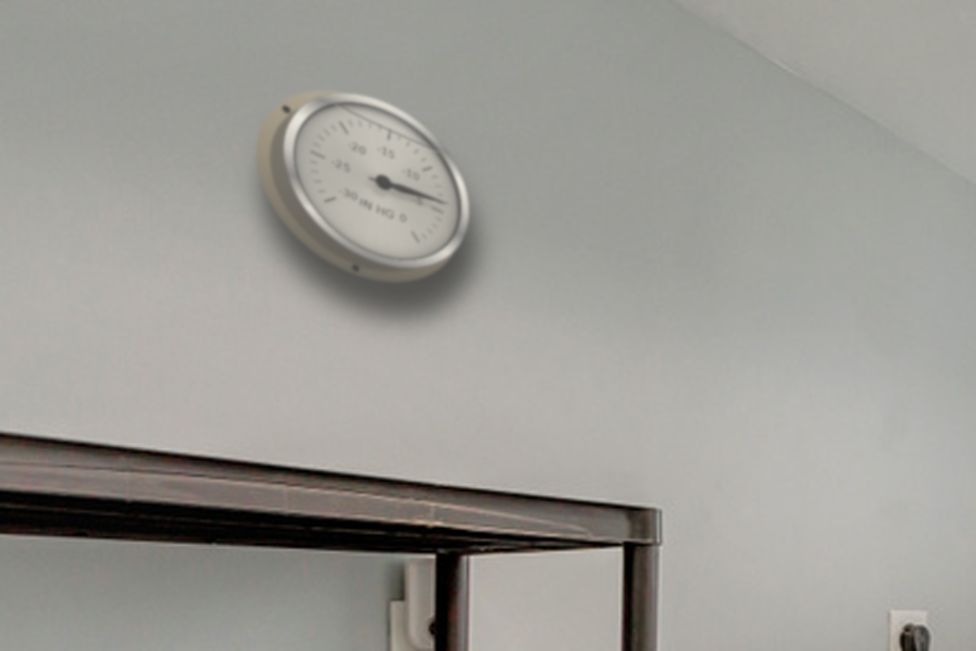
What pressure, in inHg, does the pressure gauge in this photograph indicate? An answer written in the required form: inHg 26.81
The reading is inHg -6
